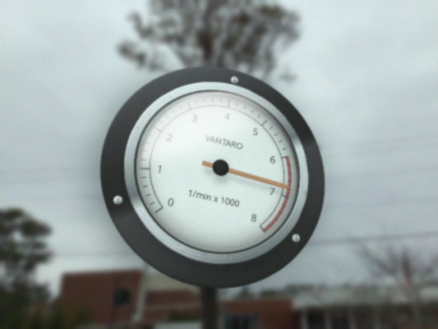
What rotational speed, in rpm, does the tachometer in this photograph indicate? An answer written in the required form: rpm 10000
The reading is rpm 6800
